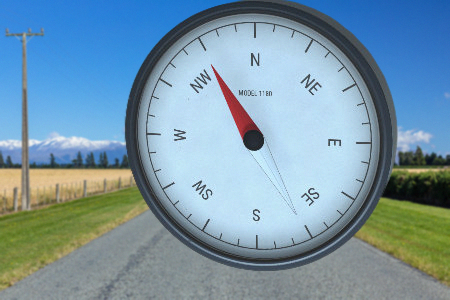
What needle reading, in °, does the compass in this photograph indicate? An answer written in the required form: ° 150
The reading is ° 330
